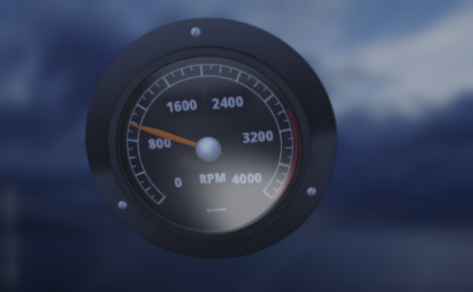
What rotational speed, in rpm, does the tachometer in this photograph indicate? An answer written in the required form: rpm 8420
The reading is rpm 1000
